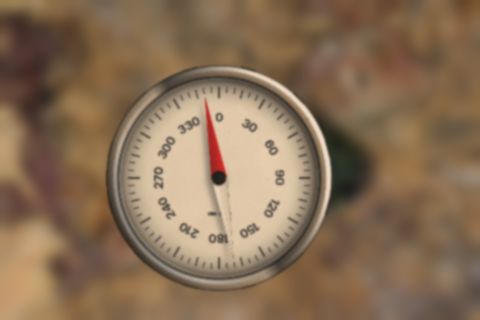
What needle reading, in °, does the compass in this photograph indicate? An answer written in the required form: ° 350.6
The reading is ° 350
